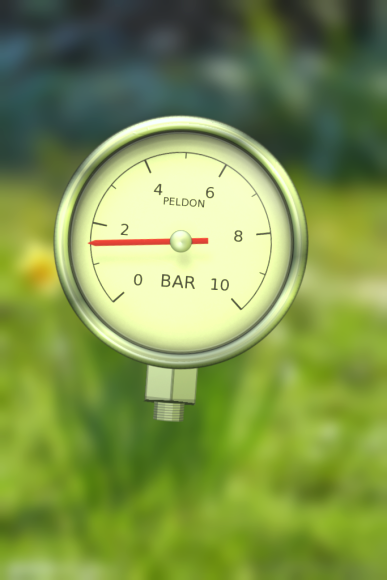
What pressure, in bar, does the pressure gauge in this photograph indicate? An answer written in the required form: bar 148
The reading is bar 1.5
